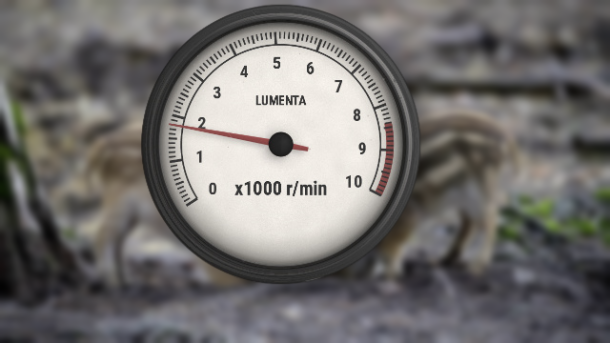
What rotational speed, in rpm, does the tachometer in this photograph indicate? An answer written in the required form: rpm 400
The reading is rpm 1800
